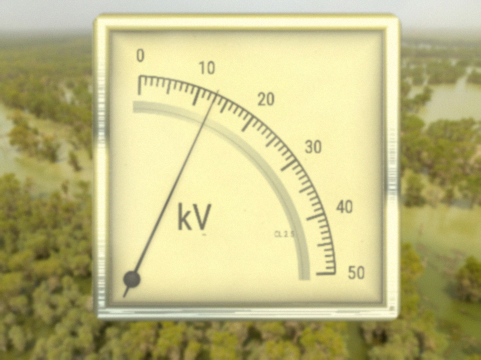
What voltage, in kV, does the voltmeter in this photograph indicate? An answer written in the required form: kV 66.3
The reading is kV 13
